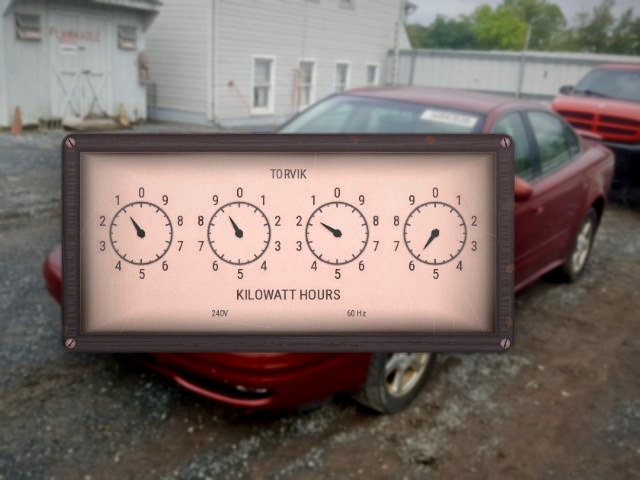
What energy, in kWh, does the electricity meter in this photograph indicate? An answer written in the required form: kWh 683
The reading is kWh 916
